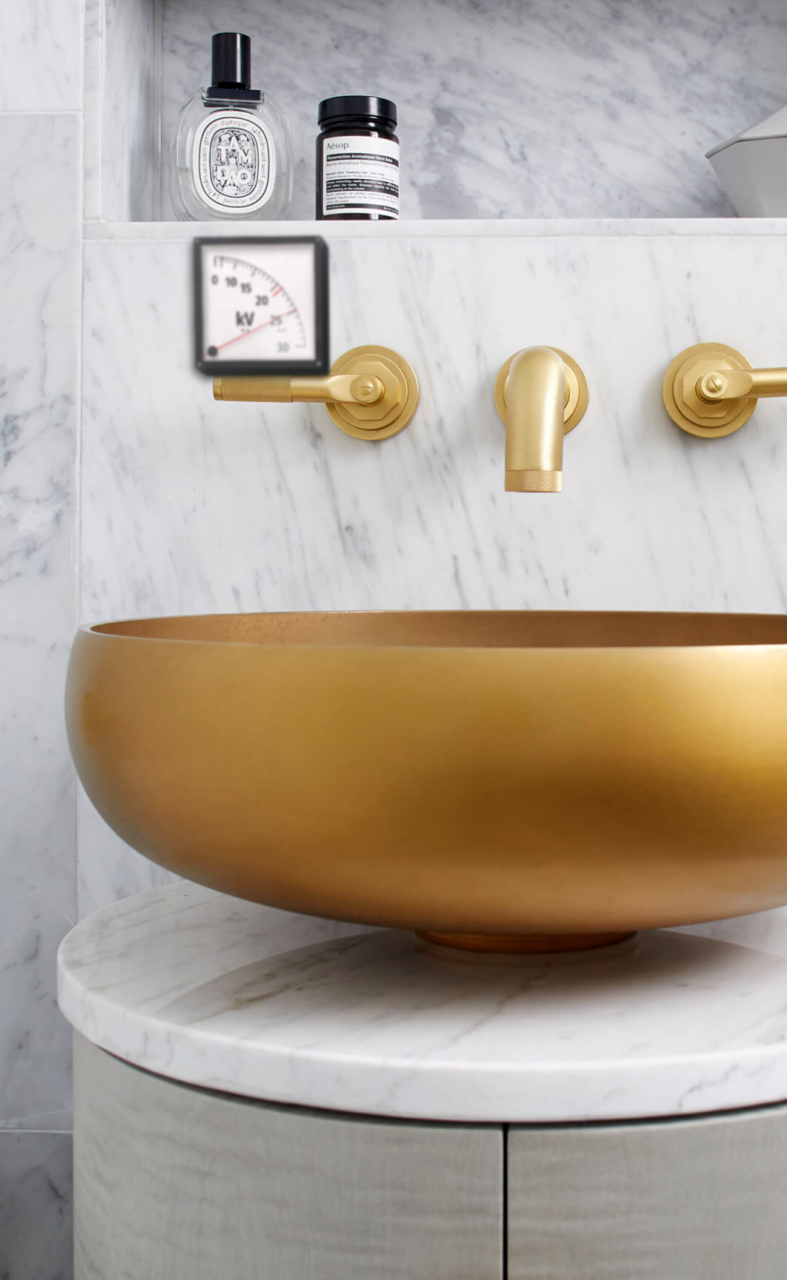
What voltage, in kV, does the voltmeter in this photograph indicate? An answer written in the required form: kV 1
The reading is kV 25
